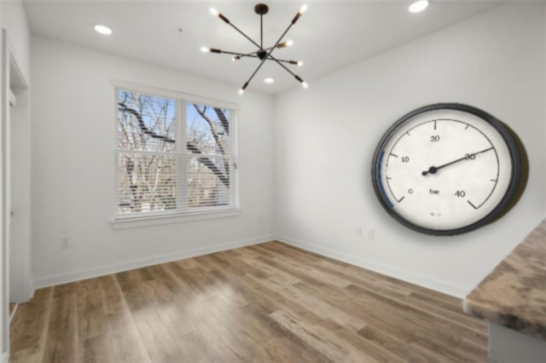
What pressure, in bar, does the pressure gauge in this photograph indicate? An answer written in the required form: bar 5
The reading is bar 30
